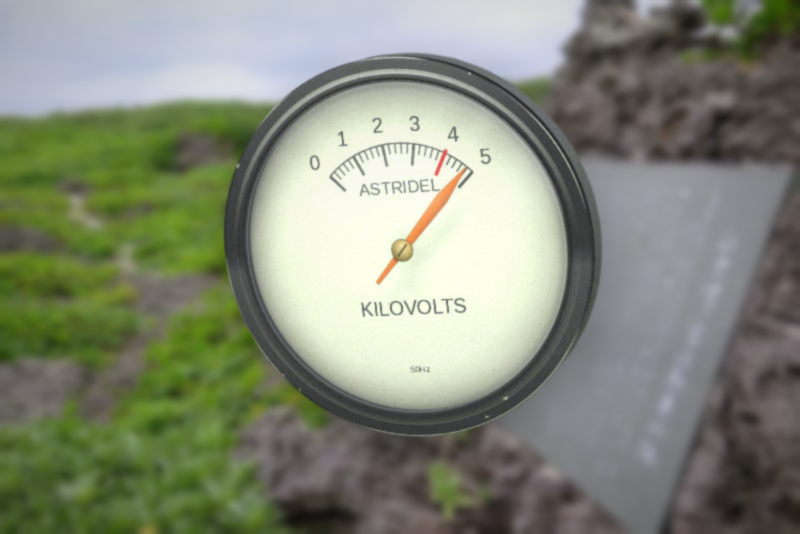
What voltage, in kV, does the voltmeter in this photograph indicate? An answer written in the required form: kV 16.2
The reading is kV 4.8
